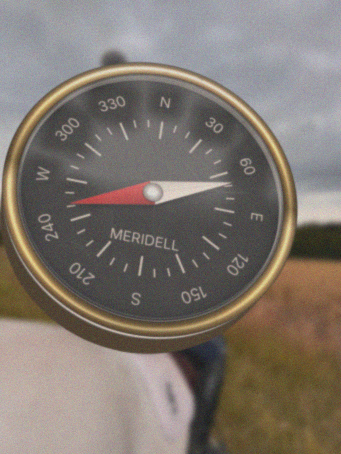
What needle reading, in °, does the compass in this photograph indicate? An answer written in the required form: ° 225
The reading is ° 250
